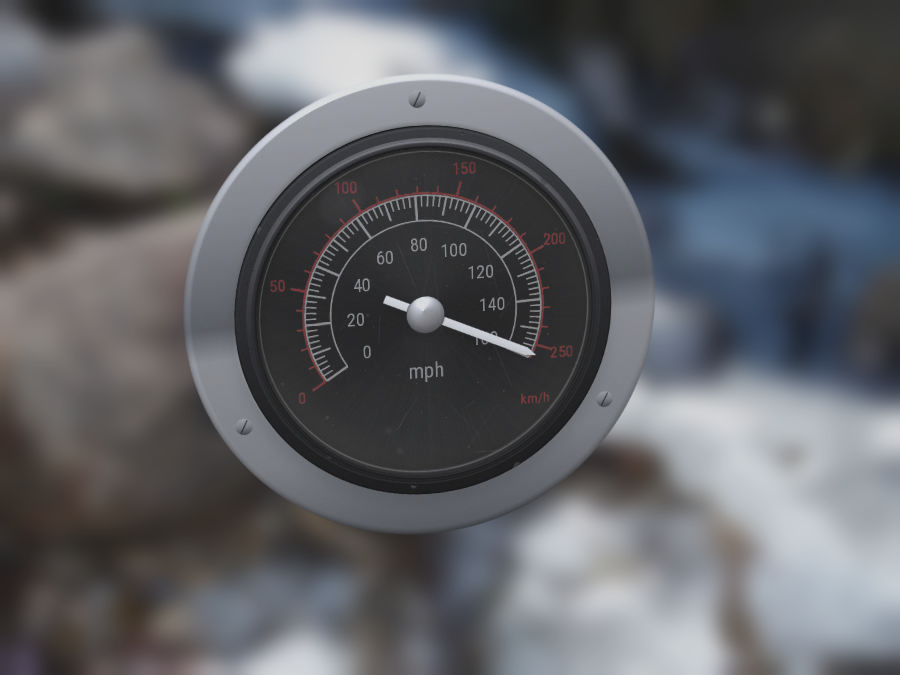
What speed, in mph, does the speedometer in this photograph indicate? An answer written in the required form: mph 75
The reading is mph 158
